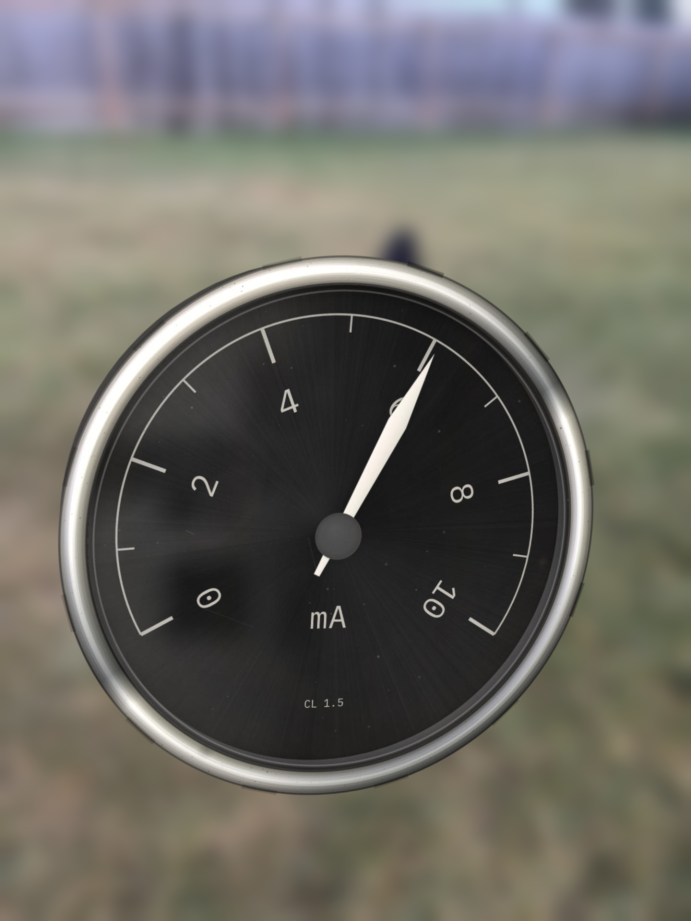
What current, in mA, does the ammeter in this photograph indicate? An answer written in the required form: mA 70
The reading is mA 6
